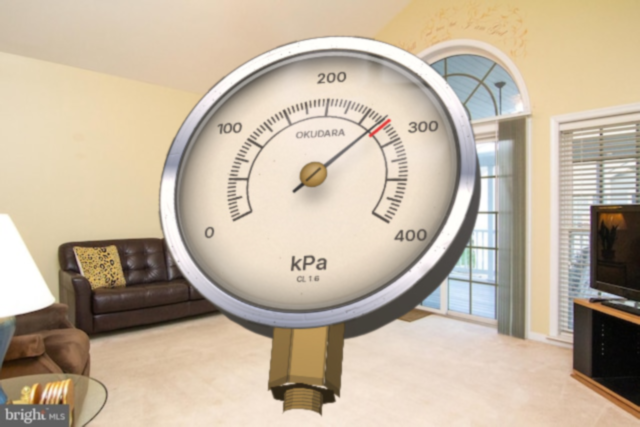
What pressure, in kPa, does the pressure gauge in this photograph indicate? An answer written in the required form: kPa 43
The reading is kPa 275
